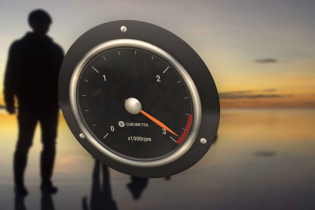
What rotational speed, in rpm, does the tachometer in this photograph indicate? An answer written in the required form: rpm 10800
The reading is rpm 2900
